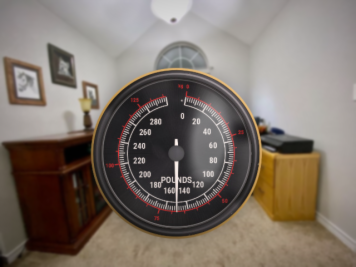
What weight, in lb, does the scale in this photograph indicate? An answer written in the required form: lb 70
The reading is lb 150
